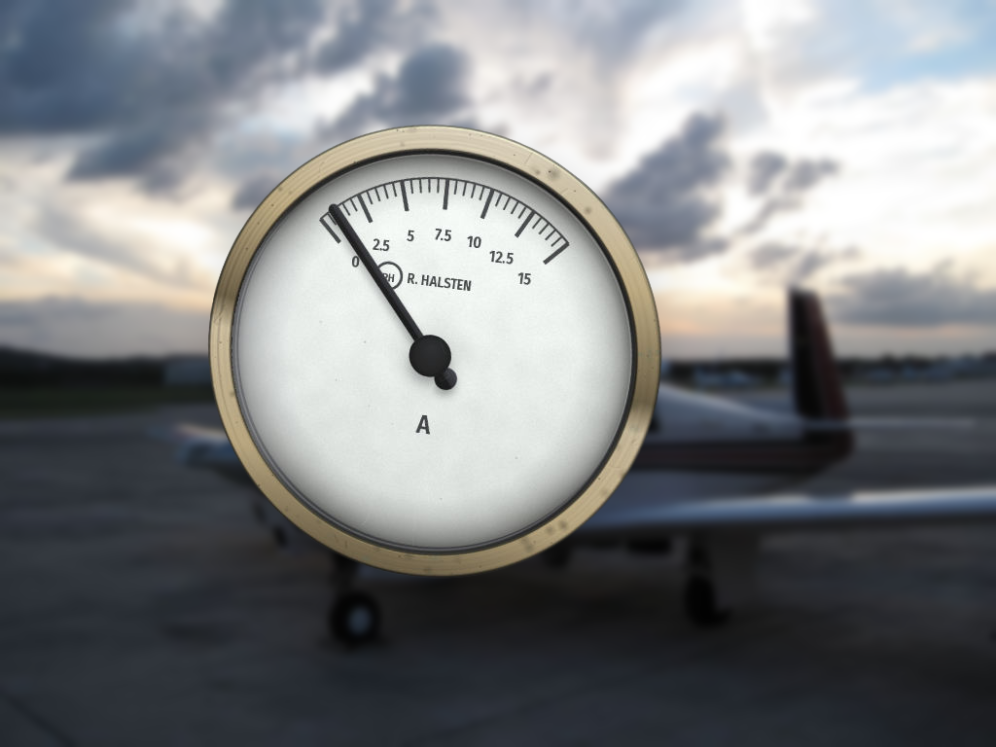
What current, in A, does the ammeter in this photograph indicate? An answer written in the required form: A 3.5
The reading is A 1
